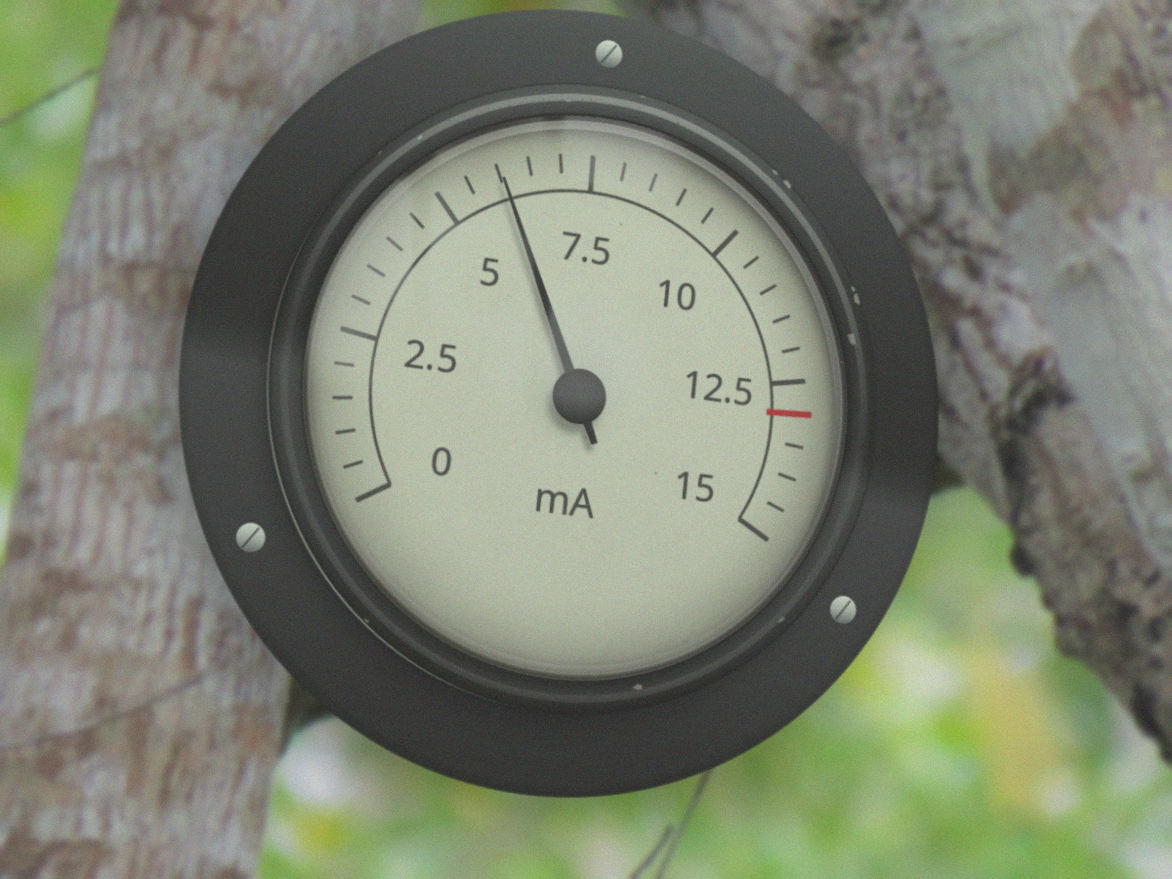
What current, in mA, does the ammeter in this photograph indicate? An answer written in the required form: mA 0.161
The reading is mA 6
